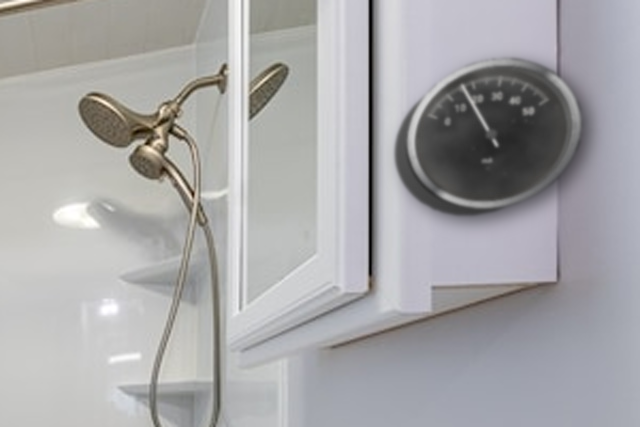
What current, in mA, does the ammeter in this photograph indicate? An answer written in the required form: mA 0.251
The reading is mA 15
